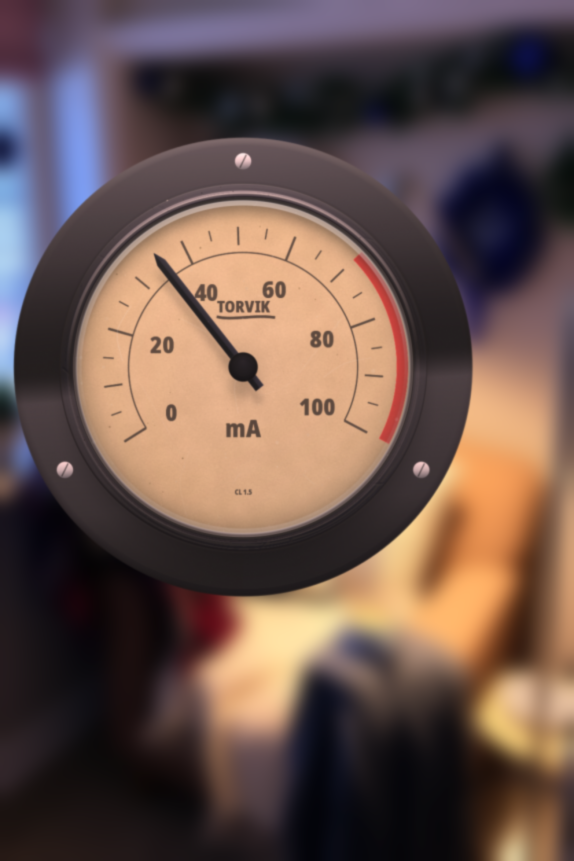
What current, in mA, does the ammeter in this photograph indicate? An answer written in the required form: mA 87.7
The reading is mA 35
